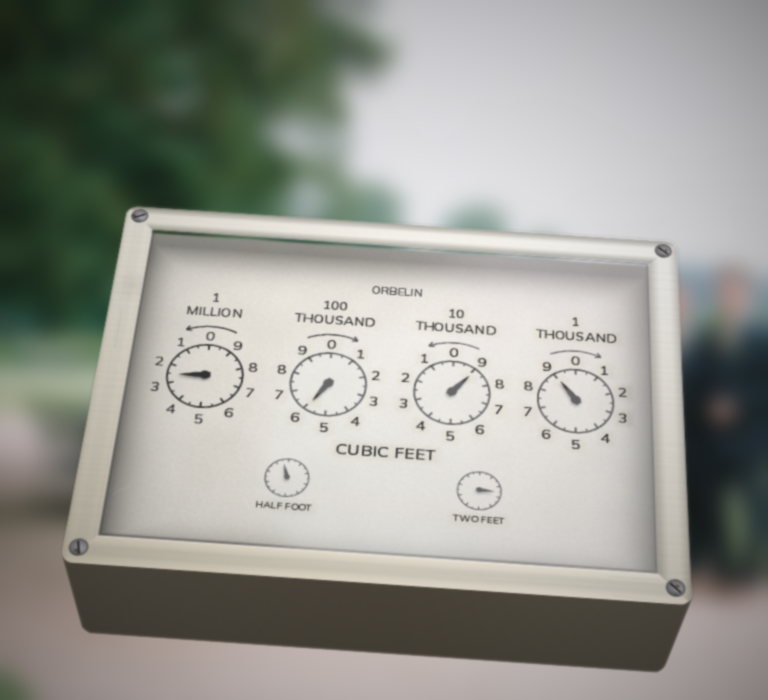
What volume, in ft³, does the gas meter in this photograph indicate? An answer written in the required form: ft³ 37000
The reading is ft³ 258900
